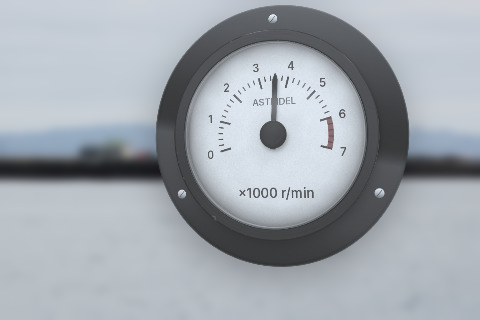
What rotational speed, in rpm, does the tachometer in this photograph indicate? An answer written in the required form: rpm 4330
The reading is rpm 3600
